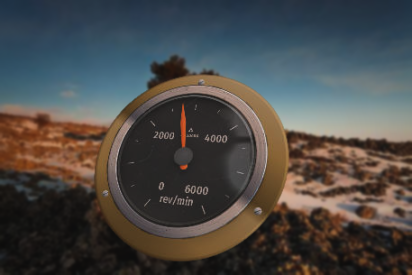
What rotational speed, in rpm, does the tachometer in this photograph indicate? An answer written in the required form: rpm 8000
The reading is rpm 2750
